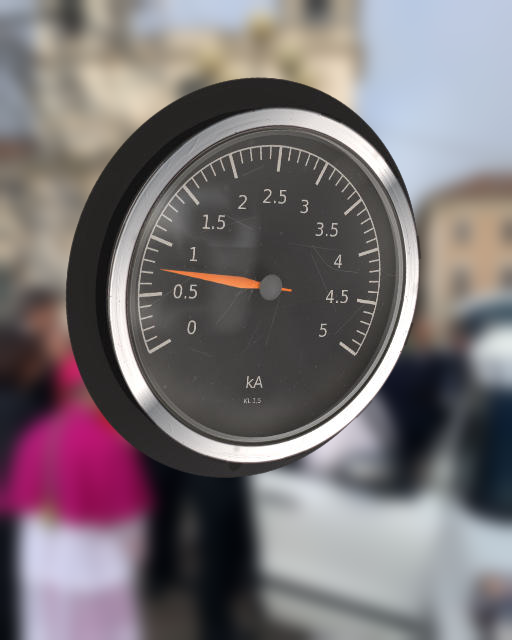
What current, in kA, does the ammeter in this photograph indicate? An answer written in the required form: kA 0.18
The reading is kA 0.75
